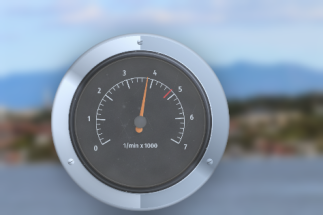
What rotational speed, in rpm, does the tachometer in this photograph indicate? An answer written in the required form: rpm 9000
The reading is rpm 3800
